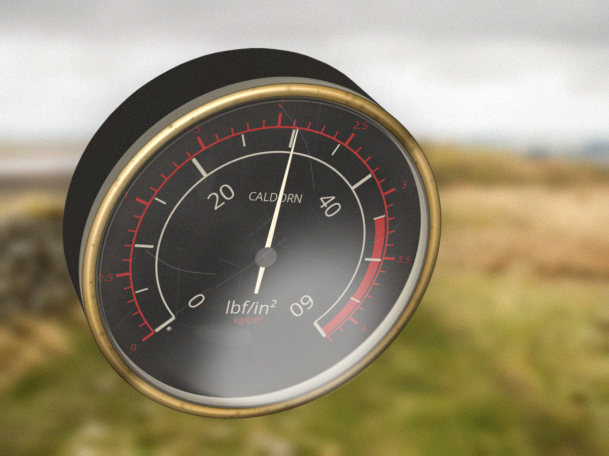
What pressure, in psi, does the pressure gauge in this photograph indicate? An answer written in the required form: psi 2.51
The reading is psi 30
